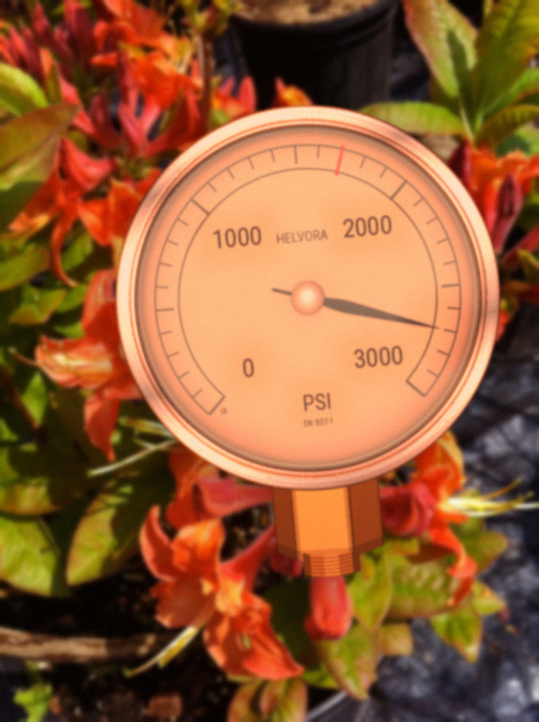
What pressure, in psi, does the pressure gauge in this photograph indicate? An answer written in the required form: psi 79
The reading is psi 2700
